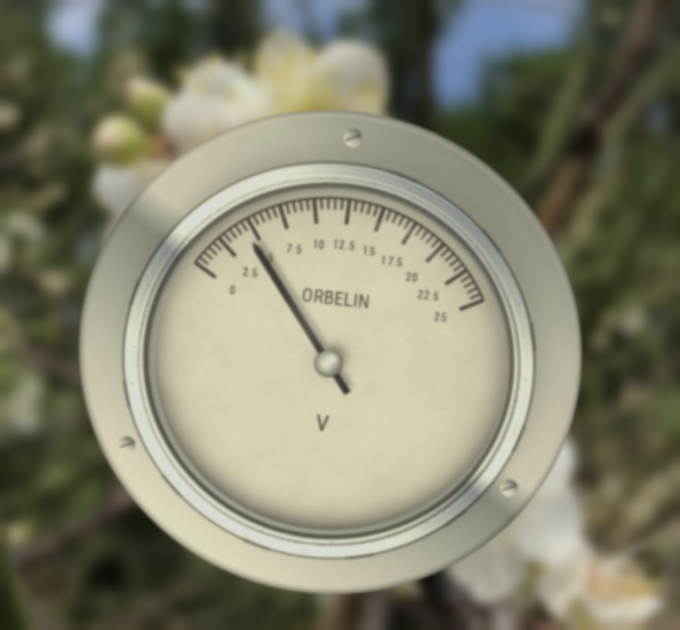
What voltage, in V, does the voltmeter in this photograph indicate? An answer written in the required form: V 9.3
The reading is V 4.5
